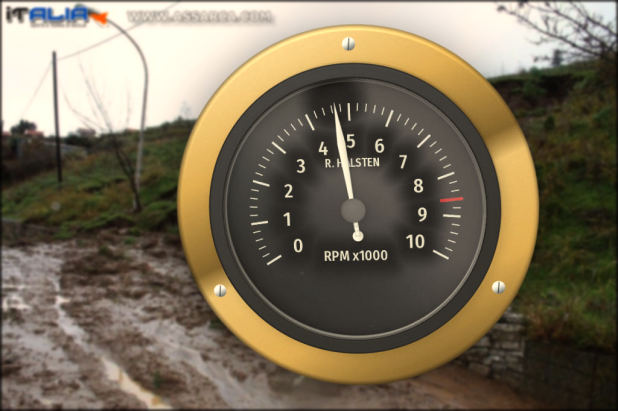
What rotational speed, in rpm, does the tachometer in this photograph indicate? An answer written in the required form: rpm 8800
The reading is rpm 4700
